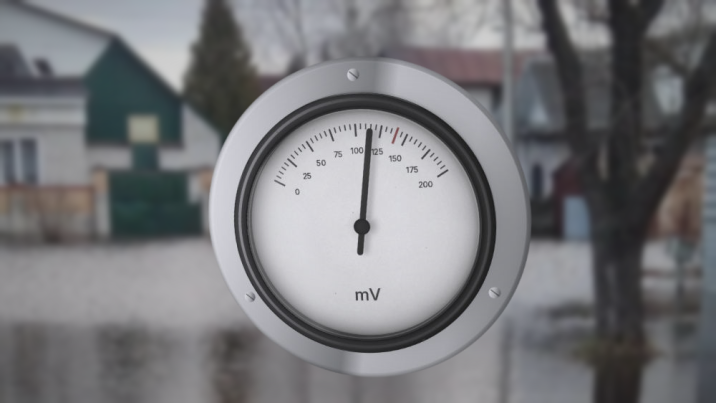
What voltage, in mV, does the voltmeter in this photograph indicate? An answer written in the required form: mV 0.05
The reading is mV 115
